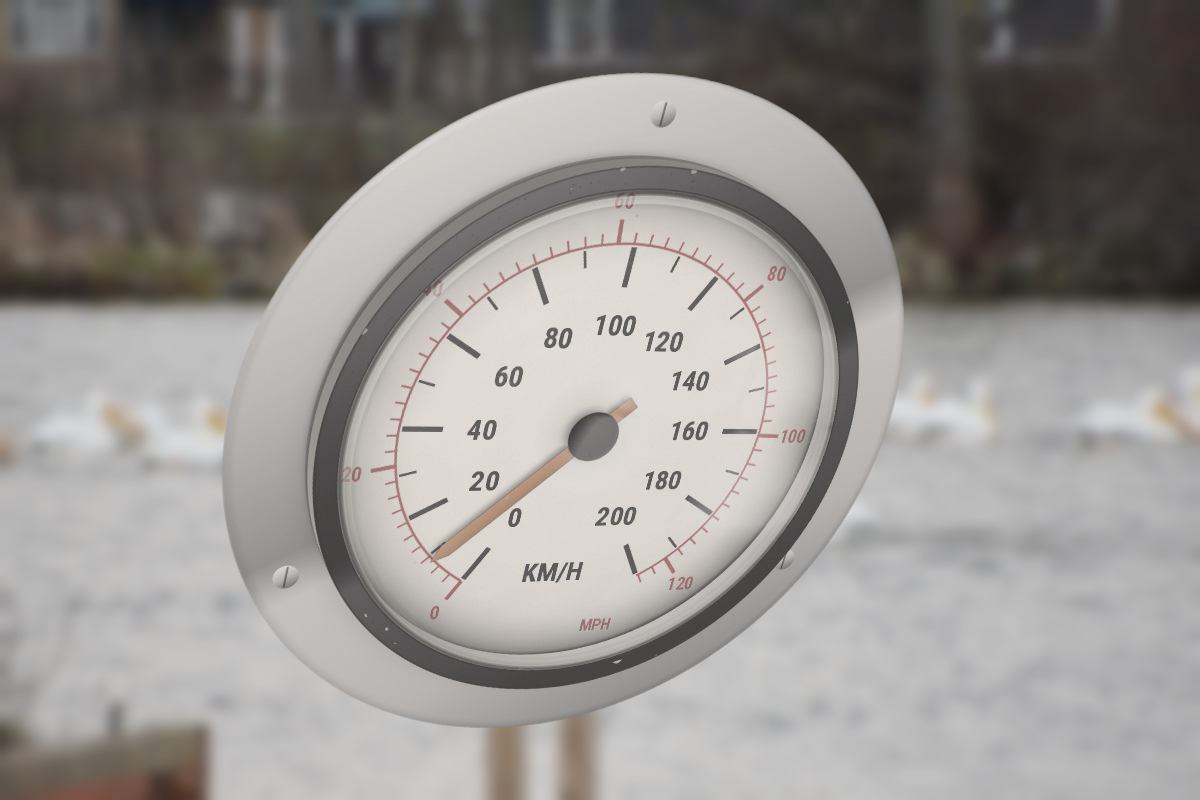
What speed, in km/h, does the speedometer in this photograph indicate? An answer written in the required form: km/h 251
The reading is km/h 10
